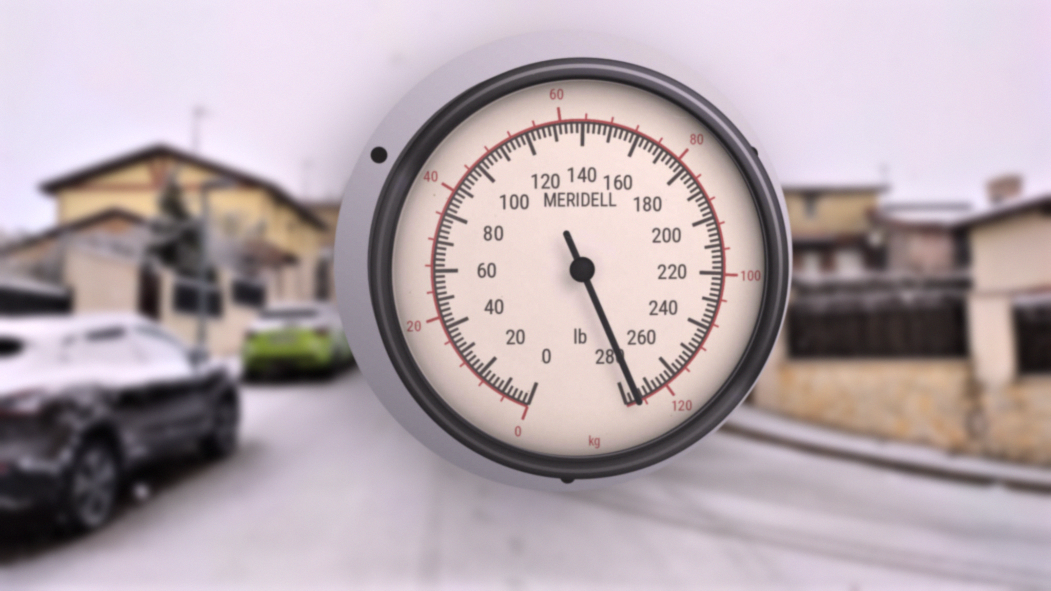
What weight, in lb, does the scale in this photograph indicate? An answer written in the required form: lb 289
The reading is lb 276
